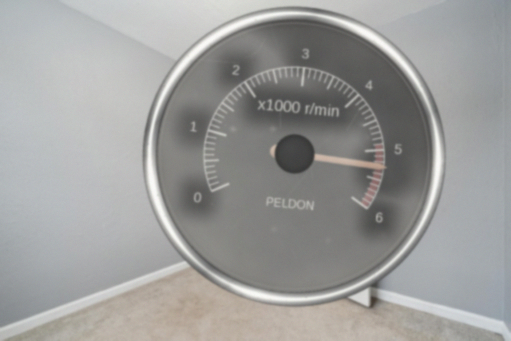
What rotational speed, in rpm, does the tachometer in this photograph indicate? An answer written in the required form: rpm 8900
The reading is rpm 5300
